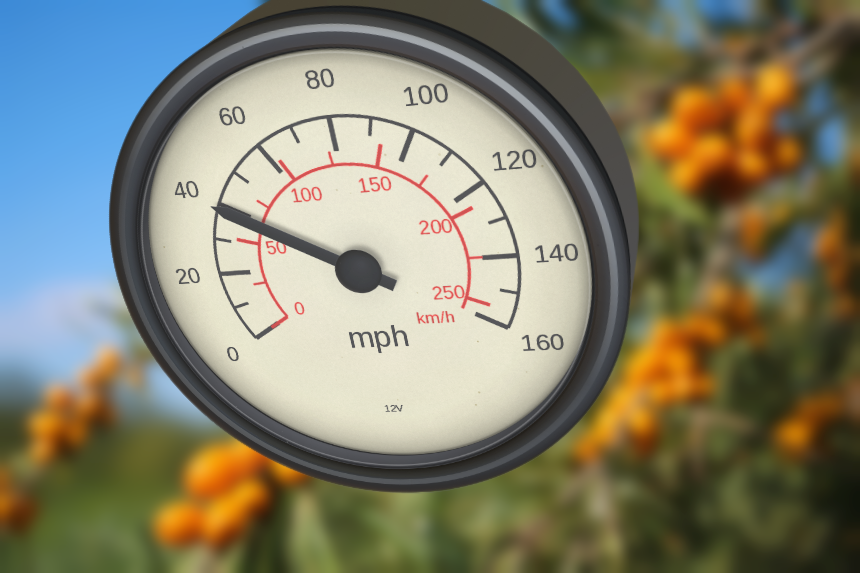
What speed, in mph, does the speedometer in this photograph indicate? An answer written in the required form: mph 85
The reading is mph 40
